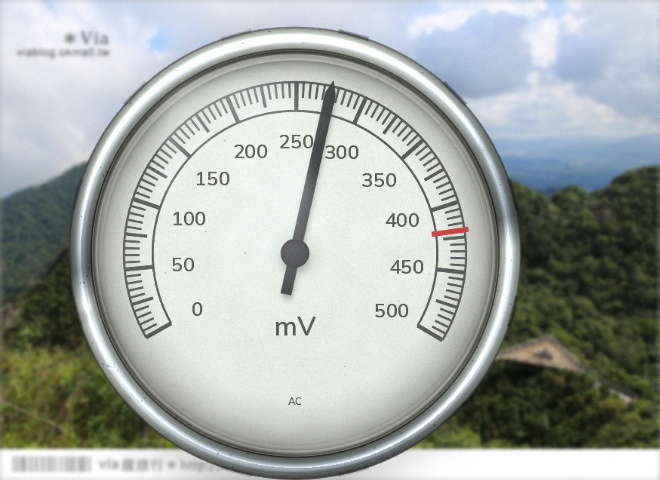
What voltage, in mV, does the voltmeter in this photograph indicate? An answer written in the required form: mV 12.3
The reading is mV 275
